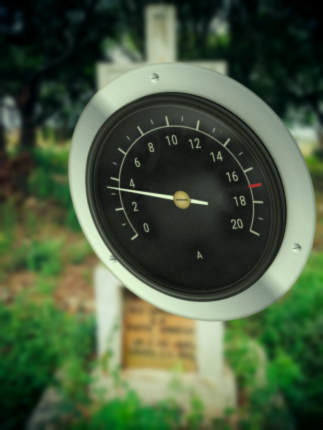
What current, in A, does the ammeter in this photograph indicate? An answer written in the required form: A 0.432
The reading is A 3.5
